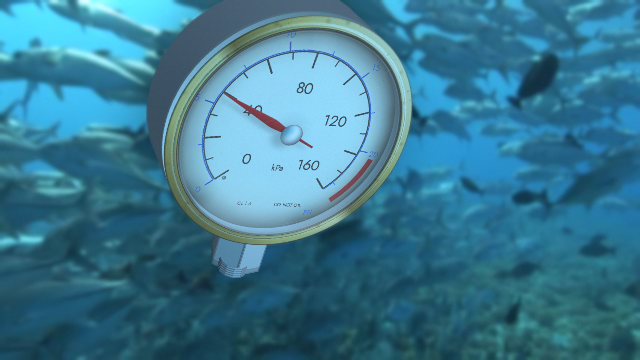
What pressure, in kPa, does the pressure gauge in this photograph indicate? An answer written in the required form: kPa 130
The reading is kPa 40
